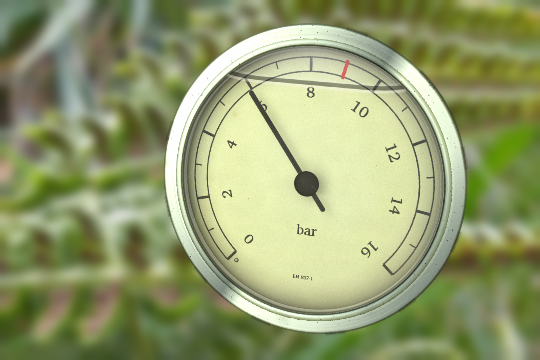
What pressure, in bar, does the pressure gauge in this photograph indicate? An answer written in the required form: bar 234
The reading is bar 6
